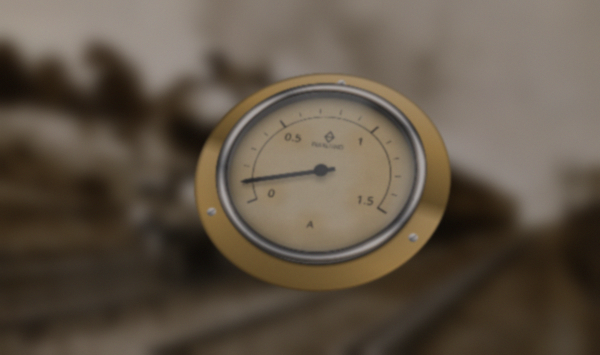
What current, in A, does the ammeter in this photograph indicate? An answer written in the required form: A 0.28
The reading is A 0.1
